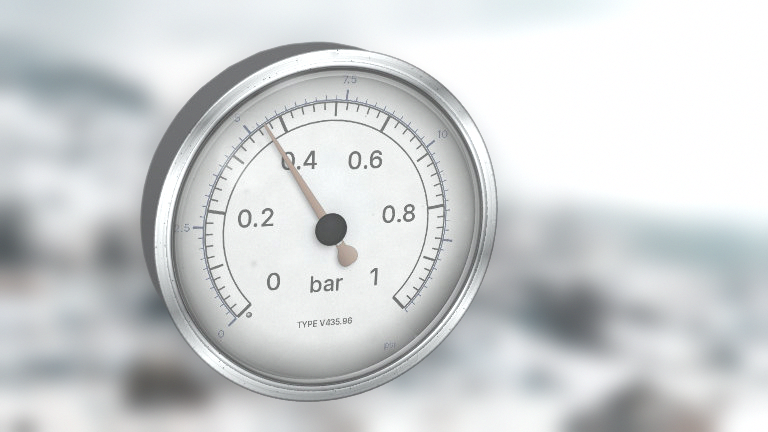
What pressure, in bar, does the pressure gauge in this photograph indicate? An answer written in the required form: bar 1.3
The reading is bar 0.37
